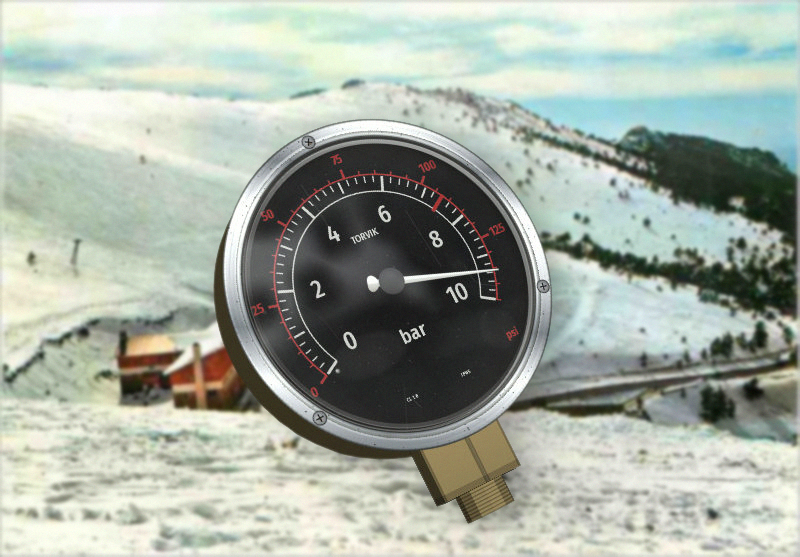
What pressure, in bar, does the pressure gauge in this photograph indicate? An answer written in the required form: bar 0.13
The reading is bar 9.4
